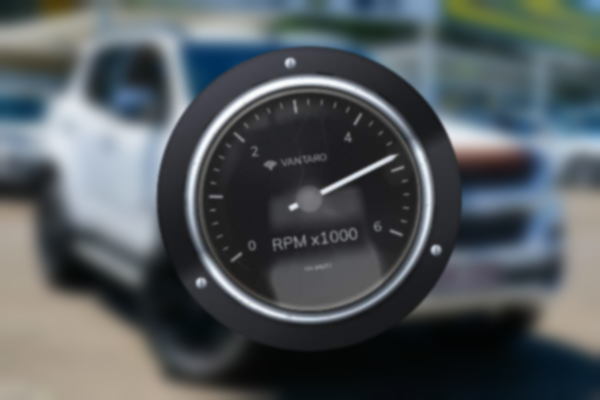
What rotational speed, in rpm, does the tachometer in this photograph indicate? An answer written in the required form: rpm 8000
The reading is rpm 4800
